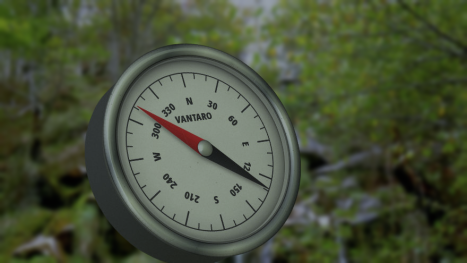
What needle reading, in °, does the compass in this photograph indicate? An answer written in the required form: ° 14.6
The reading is ° 310
